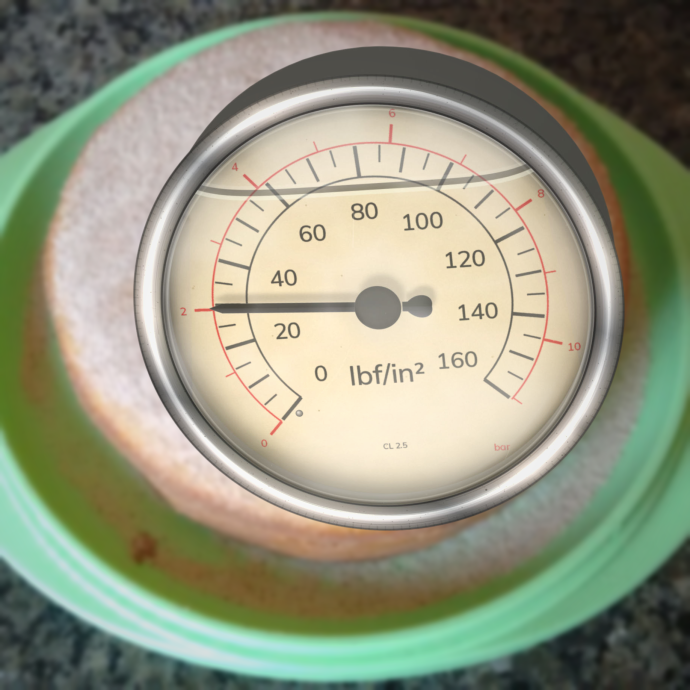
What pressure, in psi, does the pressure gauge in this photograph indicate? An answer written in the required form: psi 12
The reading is psi 30
